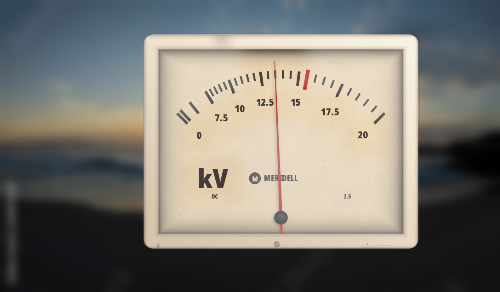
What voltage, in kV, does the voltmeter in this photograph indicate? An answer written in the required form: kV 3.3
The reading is kV 13.5
